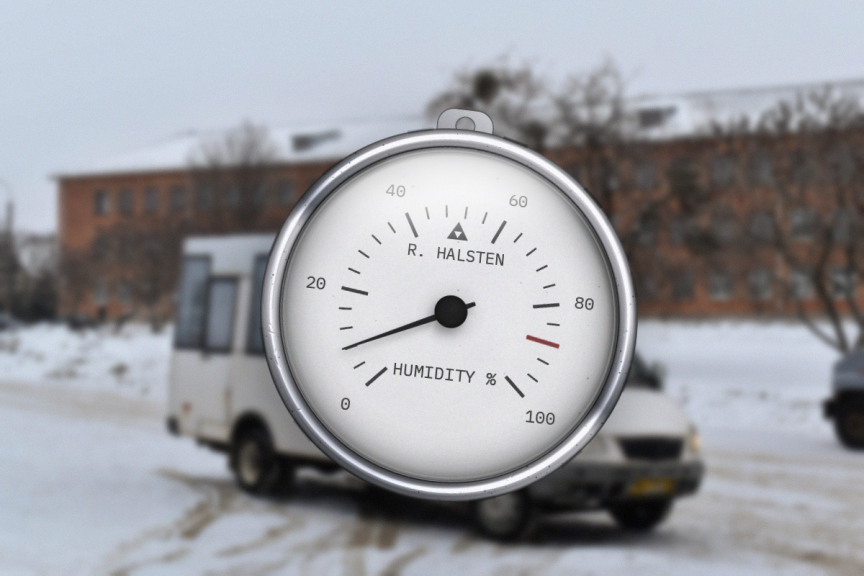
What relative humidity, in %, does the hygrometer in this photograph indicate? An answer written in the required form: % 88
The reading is % 8
